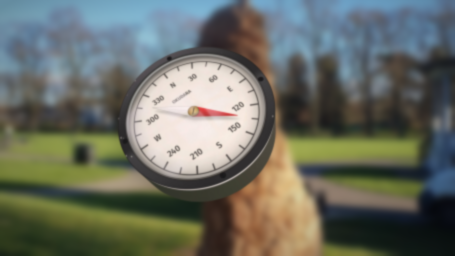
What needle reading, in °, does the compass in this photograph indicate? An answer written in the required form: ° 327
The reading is ° 135
